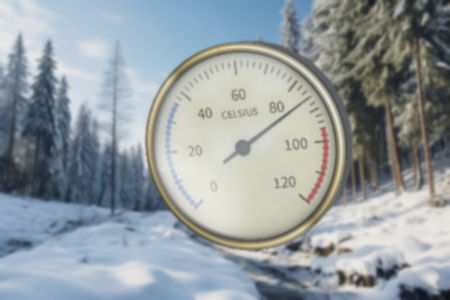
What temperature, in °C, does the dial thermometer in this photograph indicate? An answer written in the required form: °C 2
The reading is °C 86
